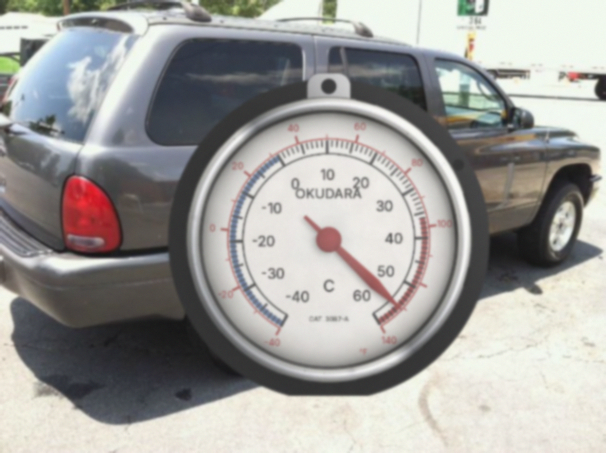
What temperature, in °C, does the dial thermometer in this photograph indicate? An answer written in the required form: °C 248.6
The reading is °C 55
